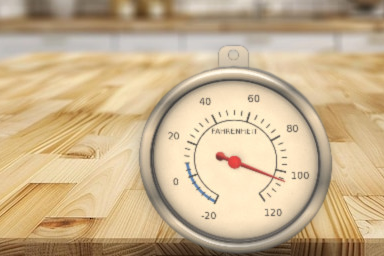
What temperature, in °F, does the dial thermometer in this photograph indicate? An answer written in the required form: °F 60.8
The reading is °F 104
